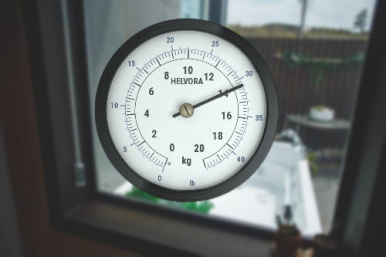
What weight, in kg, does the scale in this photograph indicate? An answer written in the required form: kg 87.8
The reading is kg 14
